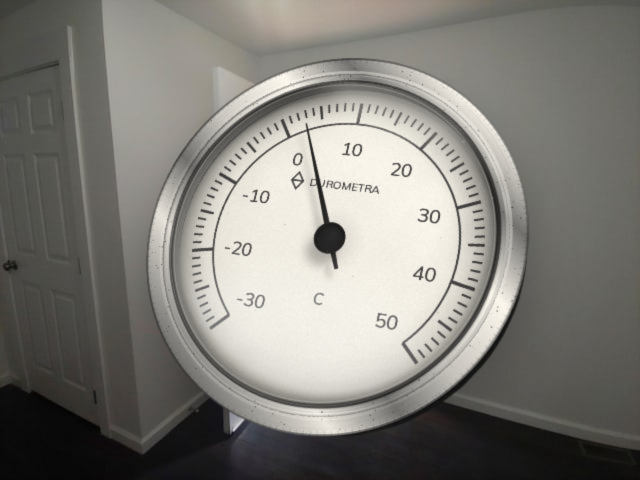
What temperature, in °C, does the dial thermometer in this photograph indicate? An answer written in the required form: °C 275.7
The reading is °C 3
